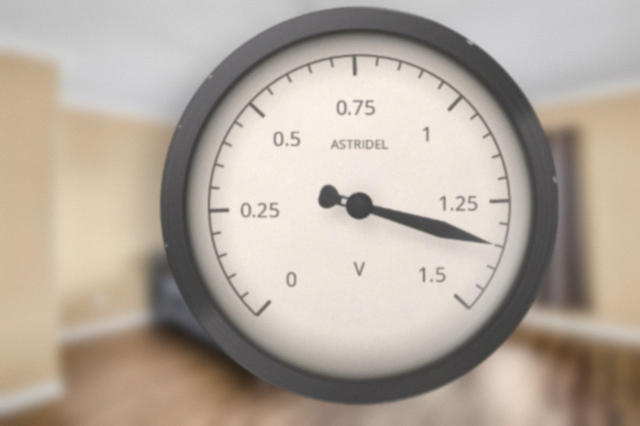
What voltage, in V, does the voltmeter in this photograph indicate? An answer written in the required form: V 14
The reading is V 1.35
